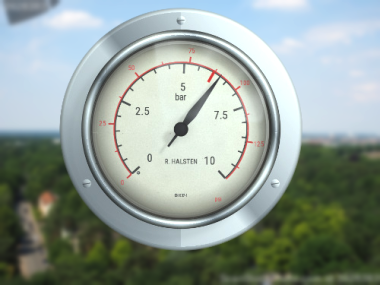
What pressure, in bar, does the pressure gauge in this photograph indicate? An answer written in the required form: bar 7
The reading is bar 6.25
